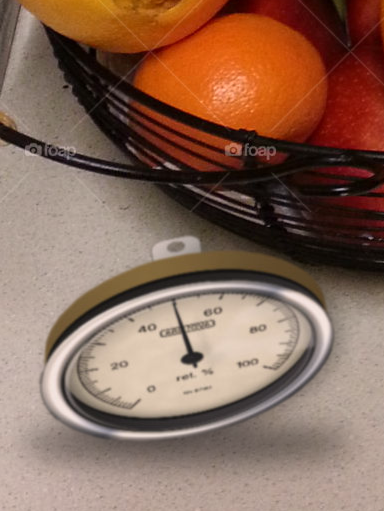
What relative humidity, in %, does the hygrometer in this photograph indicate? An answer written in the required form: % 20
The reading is % 50
